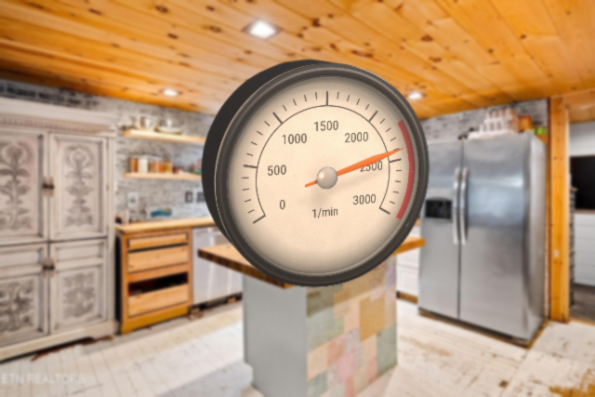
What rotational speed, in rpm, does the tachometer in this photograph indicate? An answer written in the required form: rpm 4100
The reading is rpm 2400
